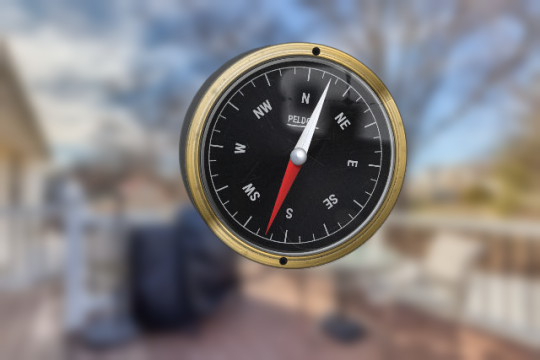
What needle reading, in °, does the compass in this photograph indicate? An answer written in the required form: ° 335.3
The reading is ° 195
